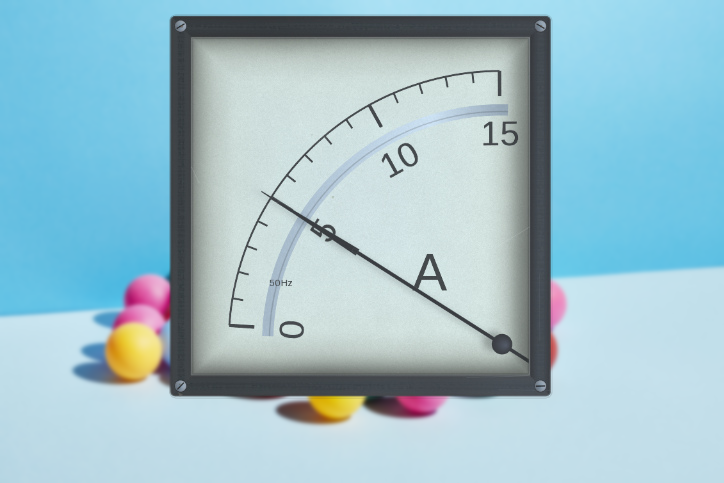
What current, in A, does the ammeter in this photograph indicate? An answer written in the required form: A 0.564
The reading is A 5
